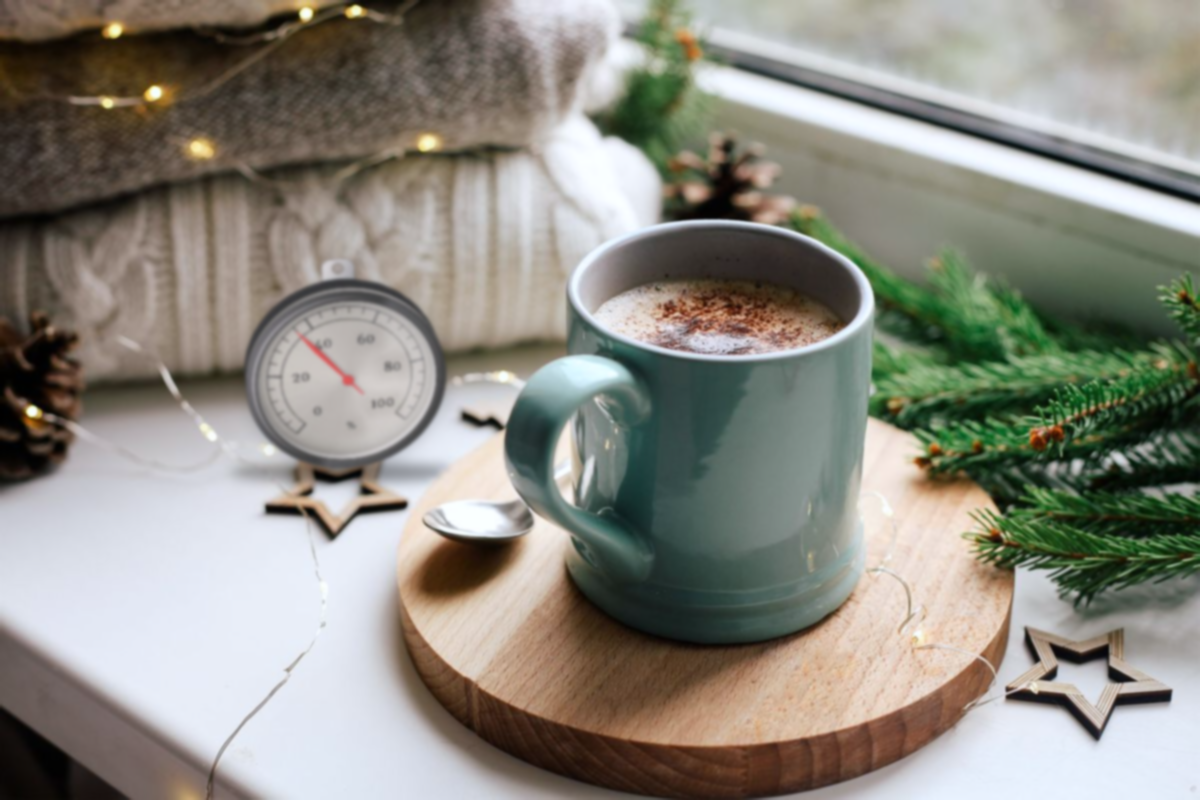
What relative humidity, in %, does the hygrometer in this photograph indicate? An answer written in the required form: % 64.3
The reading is % 36
